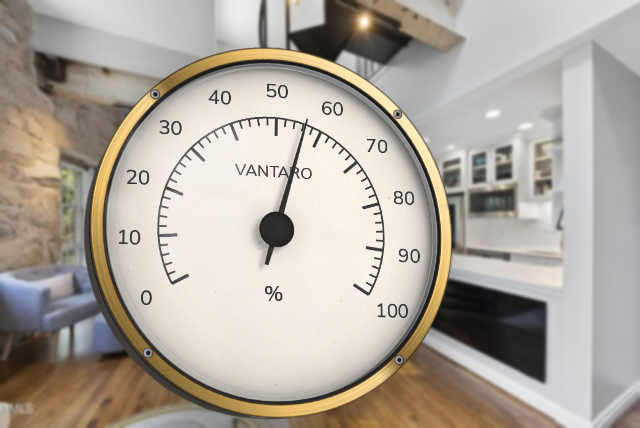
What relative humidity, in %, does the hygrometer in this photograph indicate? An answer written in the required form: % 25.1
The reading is % 56
